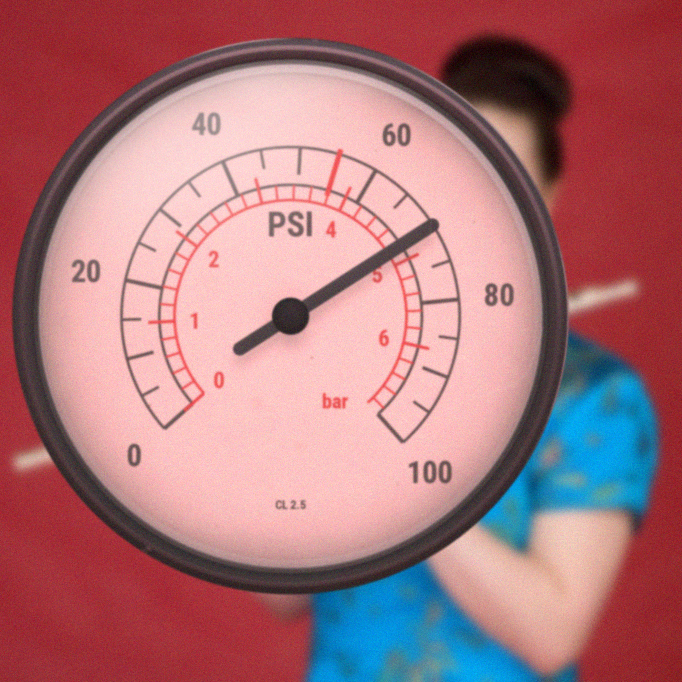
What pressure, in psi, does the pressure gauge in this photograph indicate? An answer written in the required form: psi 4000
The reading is psi 70
